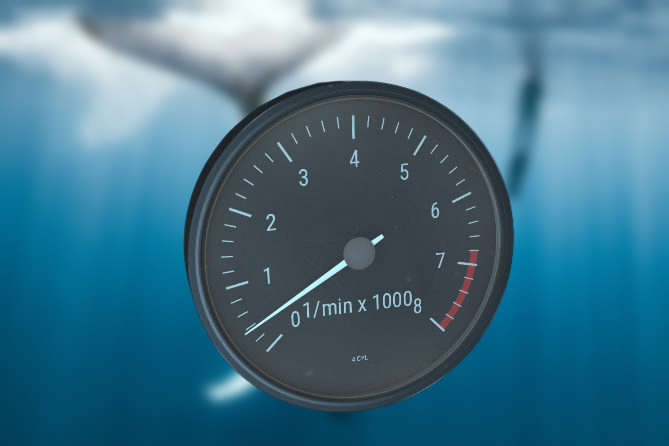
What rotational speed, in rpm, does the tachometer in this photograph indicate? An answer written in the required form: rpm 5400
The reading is rpm 400
